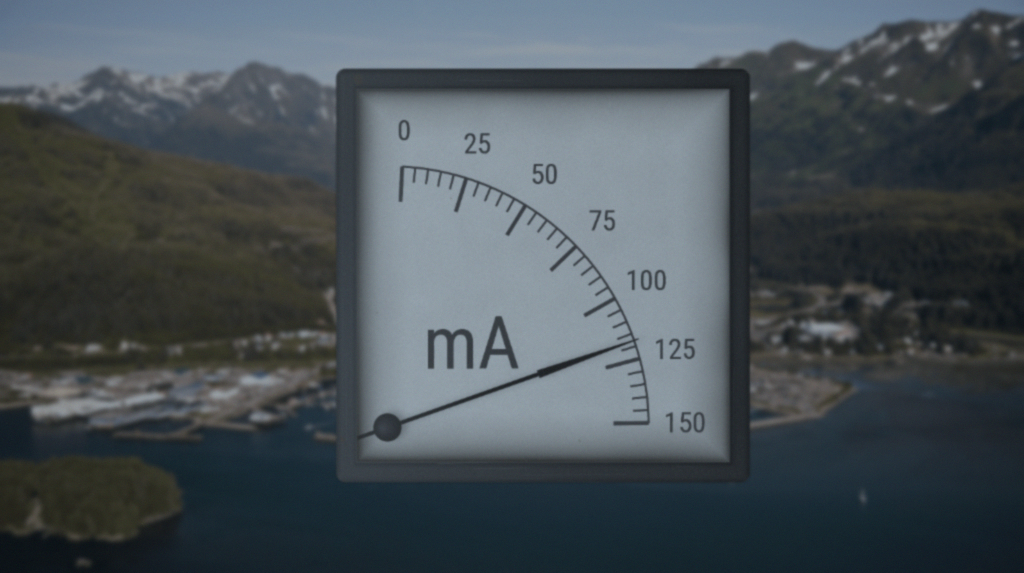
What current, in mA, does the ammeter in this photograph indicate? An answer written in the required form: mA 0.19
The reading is mA 117.5
